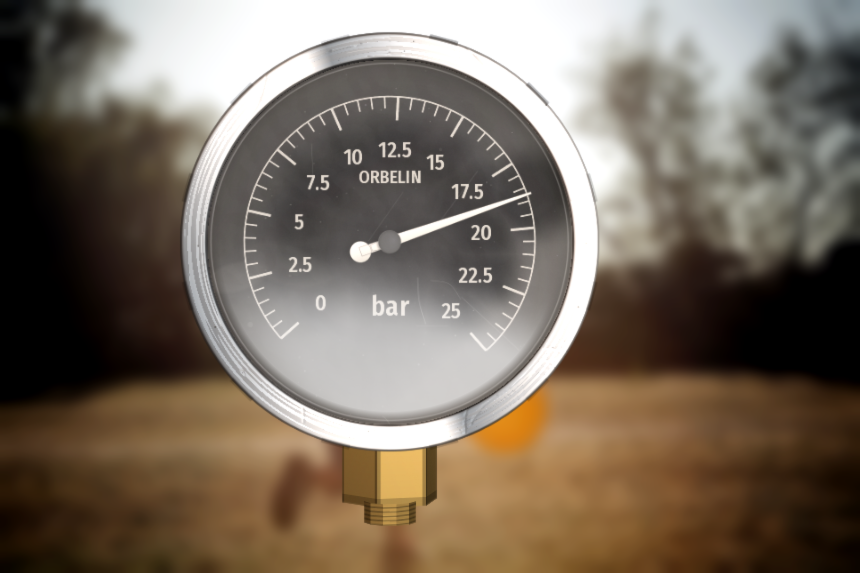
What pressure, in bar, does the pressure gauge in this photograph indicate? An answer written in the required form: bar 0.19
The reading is bar 18.75
